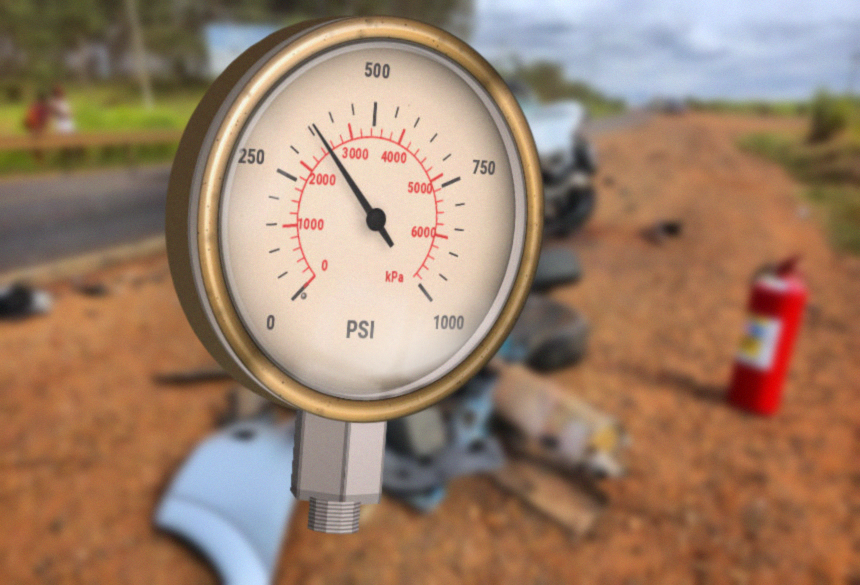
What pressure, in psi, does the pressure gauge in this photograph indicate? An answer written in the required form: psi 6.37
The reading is psi 350
